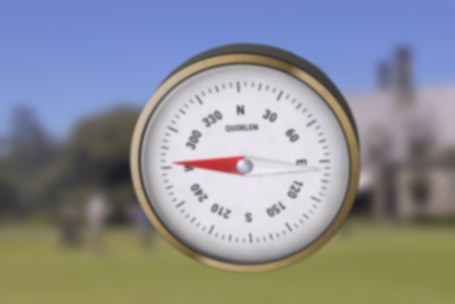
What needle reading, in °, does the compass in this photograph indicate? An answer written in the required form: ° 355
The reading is ° 275
